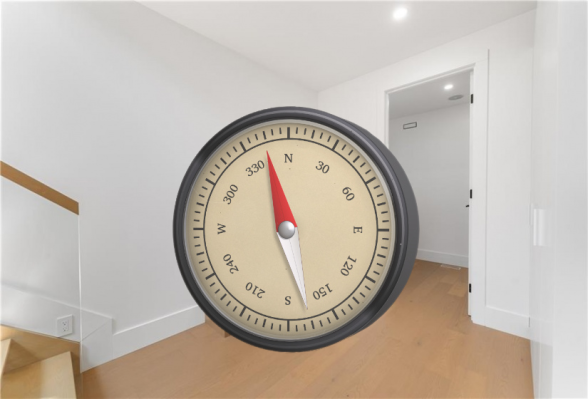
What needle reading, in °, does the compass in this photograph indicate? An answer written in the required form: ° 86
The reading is ° 345
